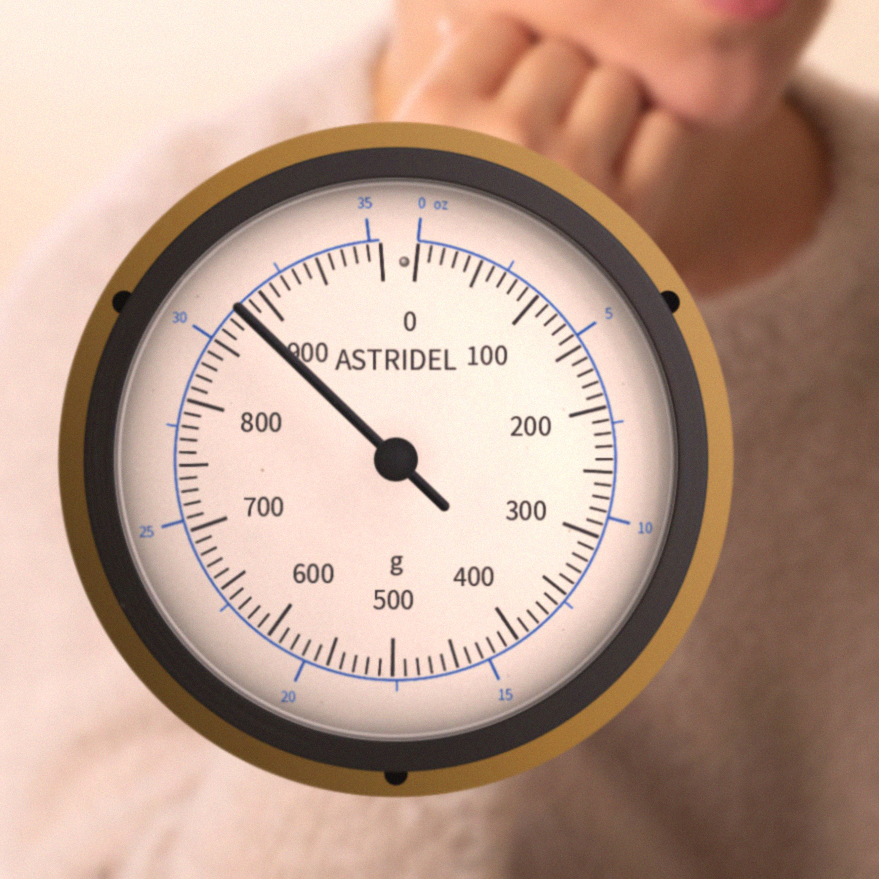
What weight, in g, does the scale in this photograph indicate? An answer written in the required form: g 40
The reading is g 880
